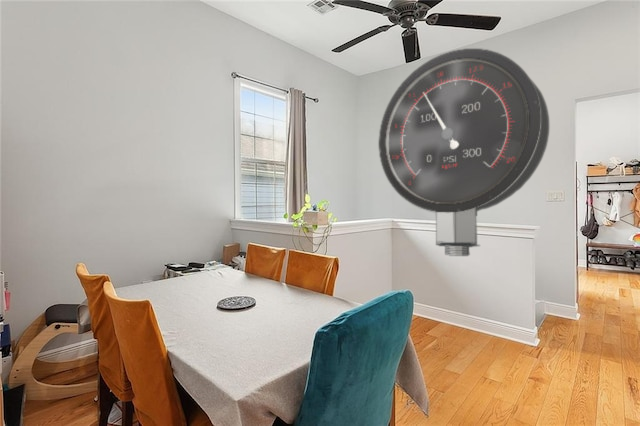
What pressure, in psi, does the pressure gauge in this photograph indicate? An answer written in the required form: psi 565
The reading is psi 120
